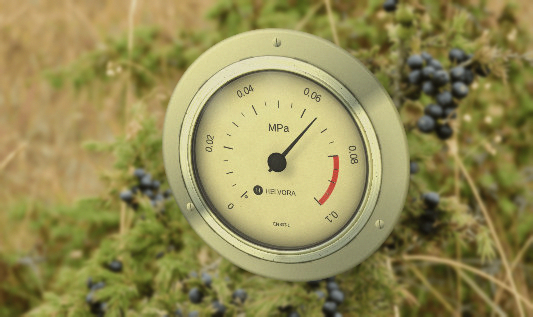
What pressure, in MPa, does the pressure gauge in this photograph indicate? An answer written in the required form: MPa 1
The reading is MPa 0.065
